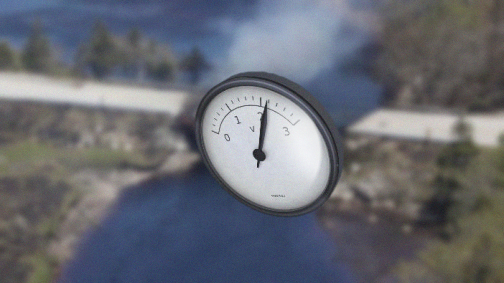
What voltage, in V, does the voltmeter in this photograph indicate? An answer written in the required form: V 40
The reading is V 2.2
